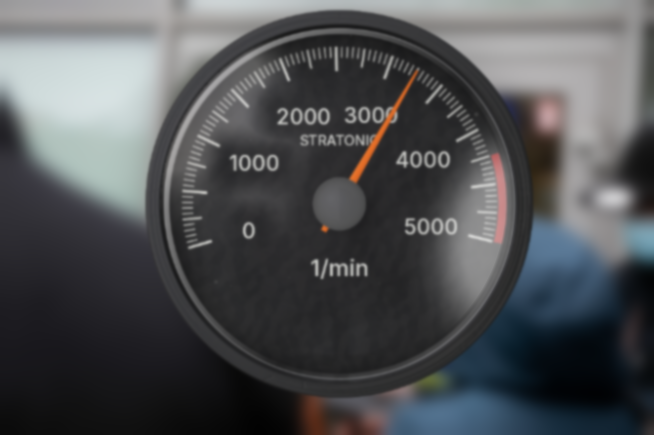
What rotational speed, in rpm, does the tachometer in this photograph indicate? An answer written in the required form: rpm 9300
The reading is rpm 3250
